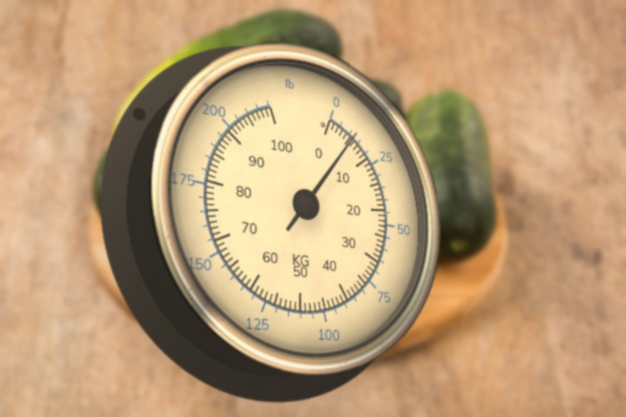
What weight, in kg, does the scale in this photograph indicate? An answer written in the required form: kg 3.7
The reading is kg 5
